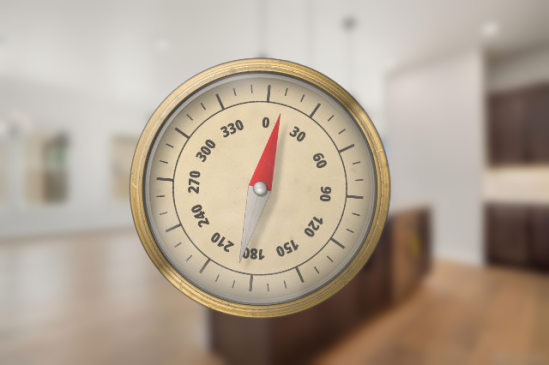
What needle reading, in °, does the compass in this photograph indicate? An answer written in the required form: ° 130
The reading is ° 10
